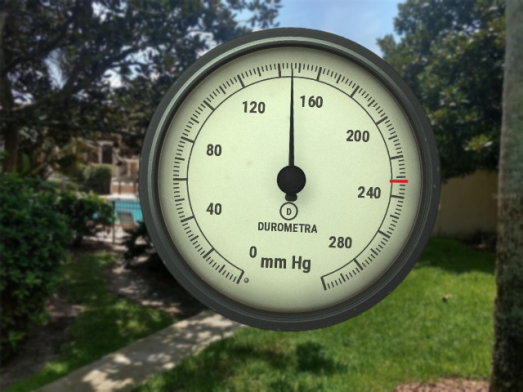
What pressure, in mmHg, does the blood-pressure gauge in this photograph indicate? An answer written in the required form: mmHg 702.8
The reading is mmHg 146
